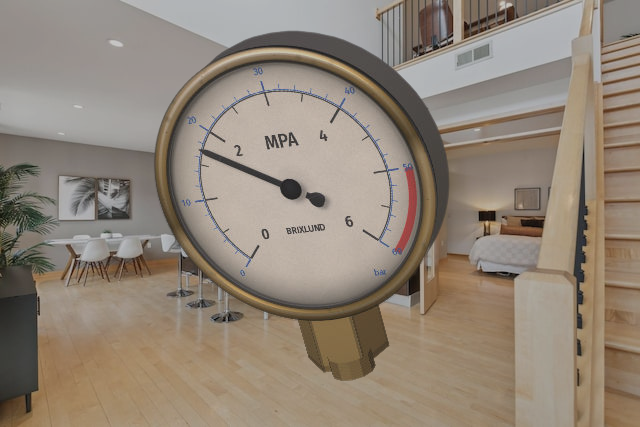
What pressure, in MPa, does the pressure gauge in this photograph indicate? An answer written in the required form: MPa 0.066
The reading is MPa 1.75
